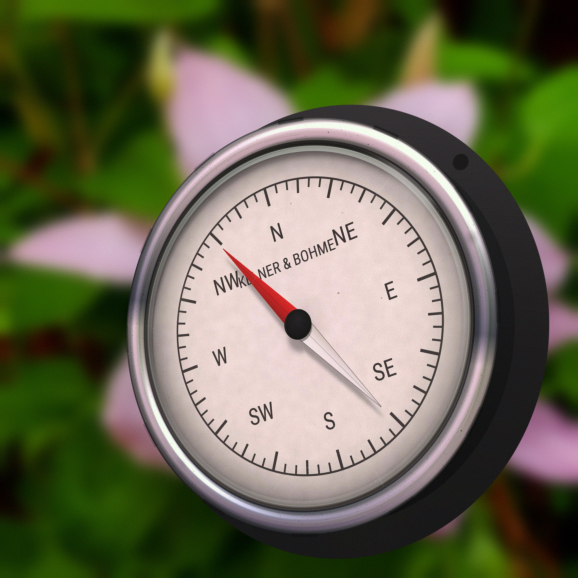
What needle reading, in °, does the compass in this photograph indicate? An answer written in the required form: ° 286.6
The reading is ° 330
